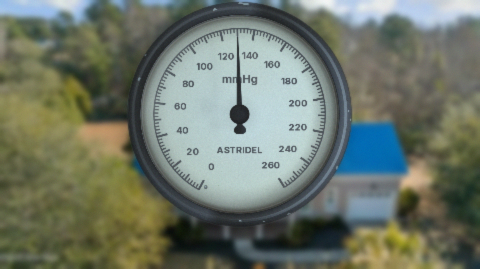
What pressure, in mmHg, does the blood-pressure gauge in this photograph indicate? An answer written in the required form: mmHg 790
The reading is mmHg 130
